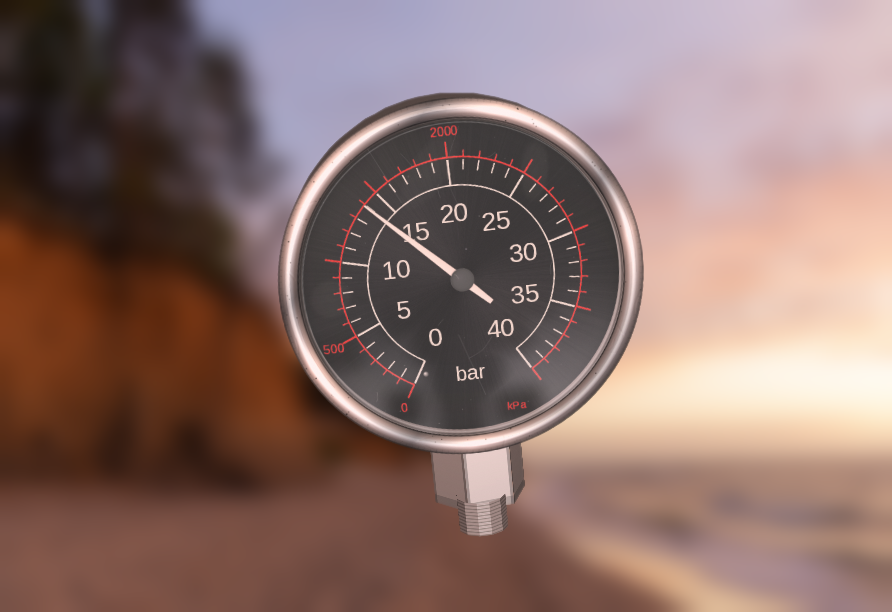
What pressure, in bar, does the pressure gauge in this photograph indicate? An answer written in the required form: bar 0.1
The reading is bar 14
